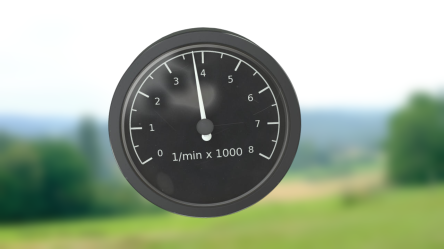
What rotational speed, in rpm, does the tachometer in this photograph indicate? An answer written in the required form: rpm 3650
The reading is rpm 3750
